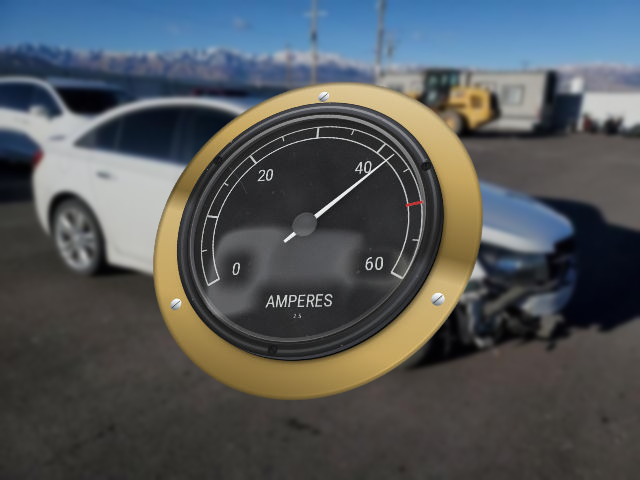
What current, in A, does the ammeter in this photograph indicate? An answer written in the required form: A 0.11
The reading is A 42.5
